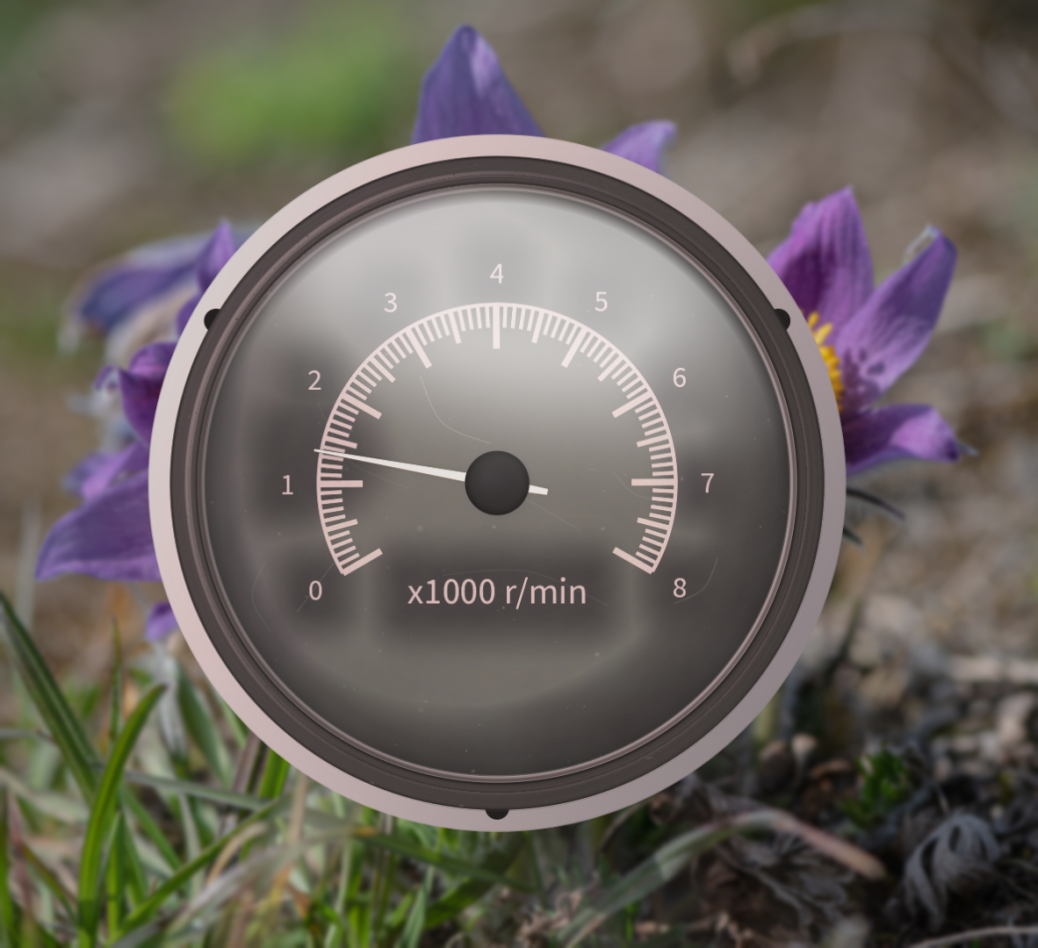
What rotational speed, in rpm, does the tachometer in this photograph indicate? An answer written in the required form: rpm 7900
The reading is rpm 1350
